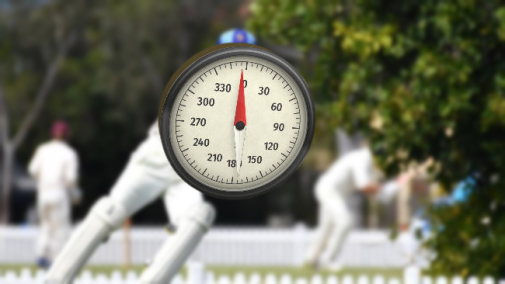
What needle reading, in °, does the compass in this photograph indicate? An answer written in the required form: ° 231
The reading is ° 355
